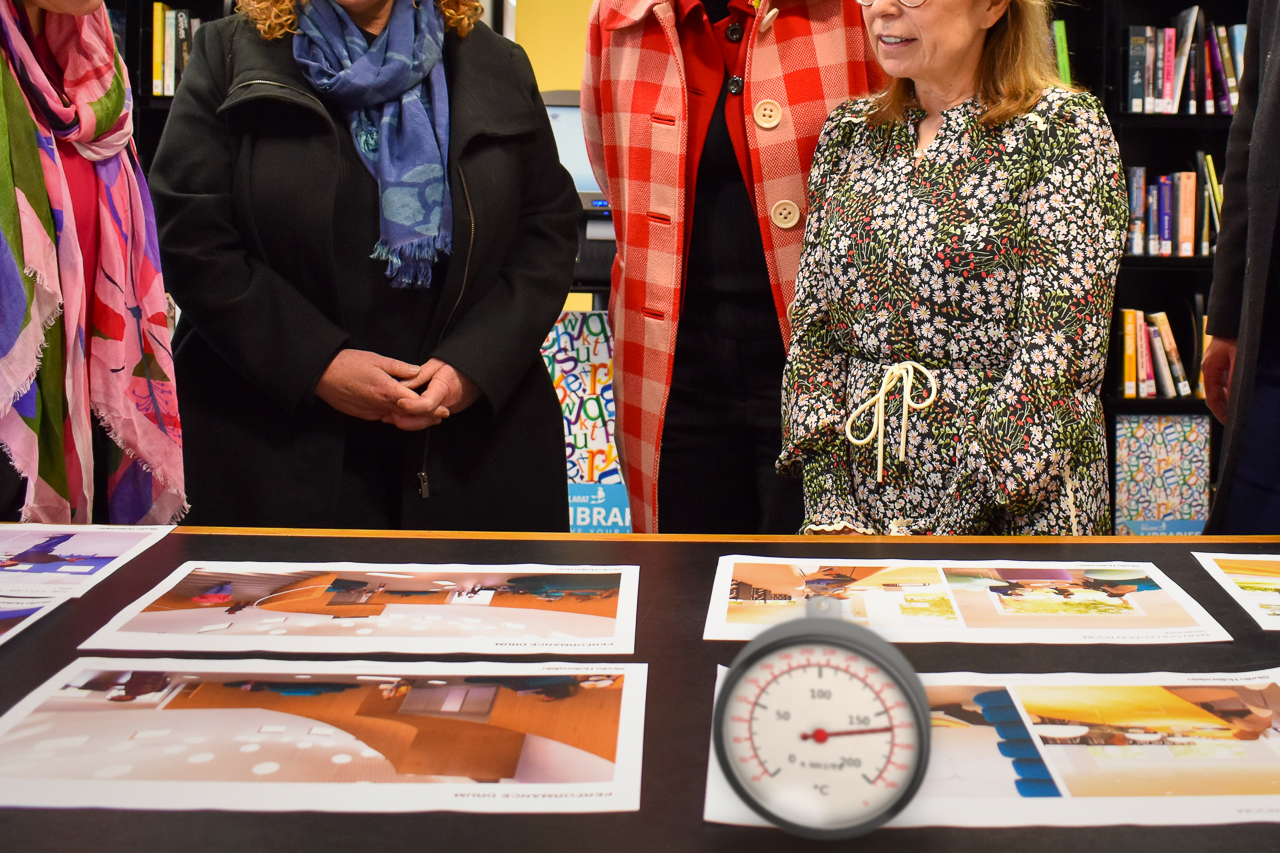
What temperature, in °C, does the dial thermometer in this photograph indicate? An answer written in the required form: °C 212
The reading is °C 160
